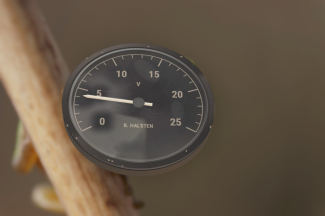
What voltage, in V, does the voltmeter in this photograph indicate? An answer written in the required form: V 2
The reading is V 4
